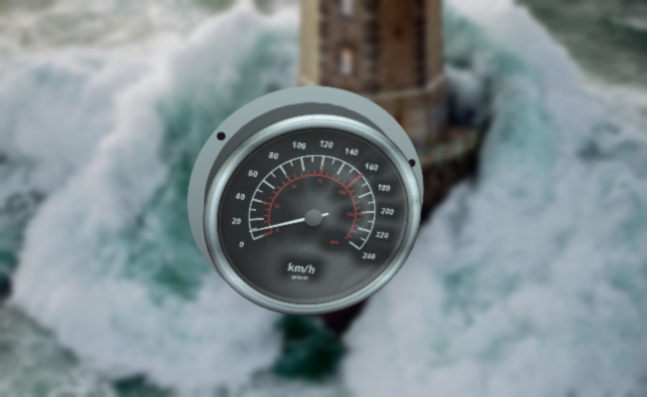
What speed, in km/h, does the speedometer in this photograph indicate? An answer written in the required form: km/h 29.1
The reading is km/h 10
